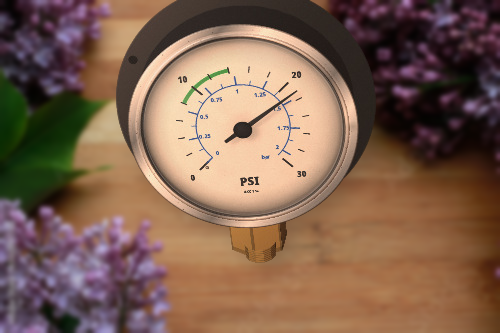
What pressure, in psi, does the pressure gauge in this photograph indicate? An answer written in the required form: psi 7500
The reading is psi 21
